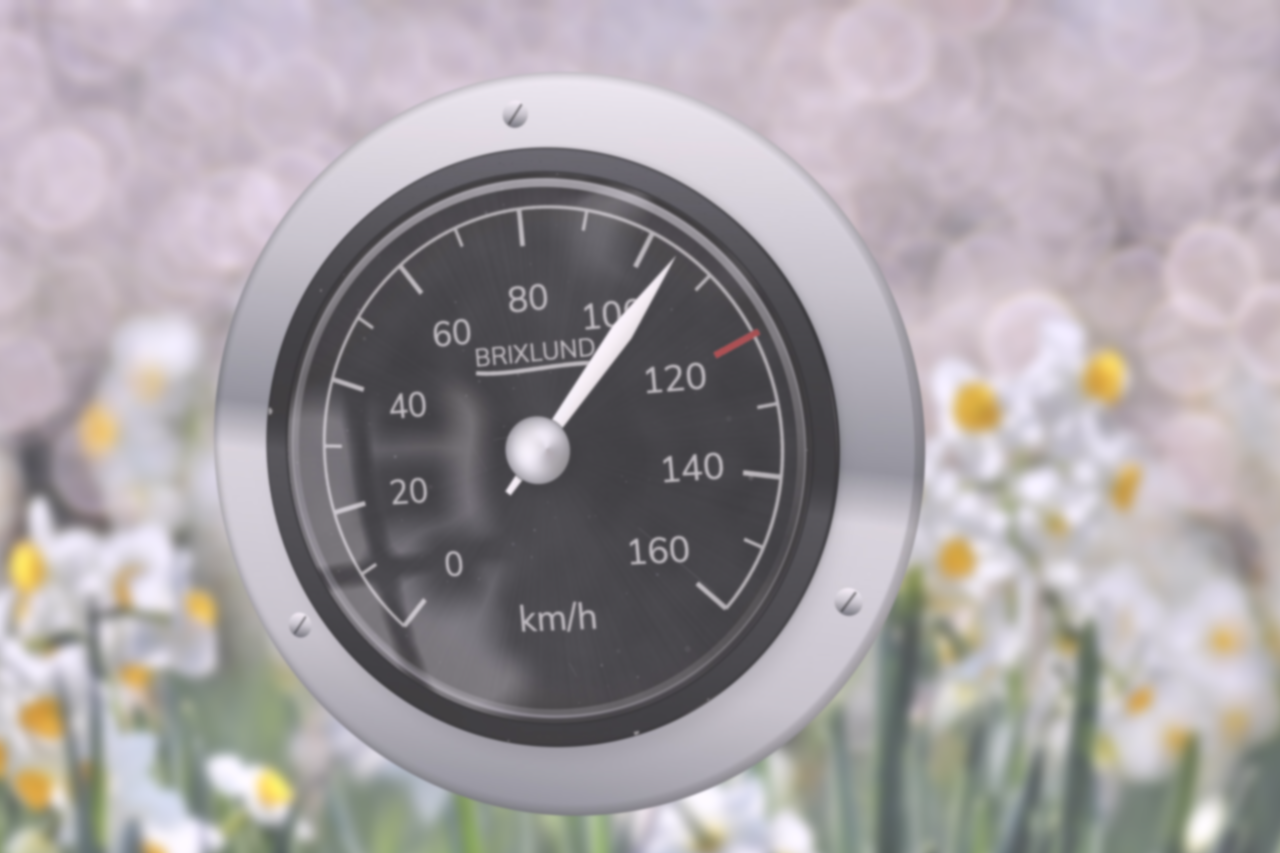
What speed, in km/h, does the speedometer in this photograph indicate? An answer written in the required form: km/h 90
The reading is km/h 105
